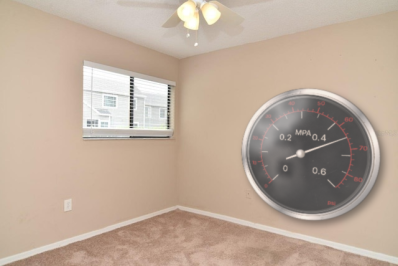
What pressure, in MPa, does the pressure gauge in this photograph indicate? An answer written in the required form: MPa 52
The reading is MPa 0.45
